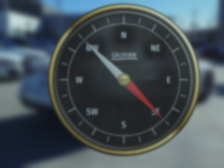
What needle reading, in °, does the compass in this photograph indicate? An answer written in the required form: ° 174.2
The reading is ° 135
